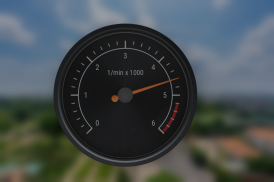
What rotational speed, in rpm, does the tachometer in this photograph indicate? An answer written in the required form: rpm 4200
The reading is rpm 4600
